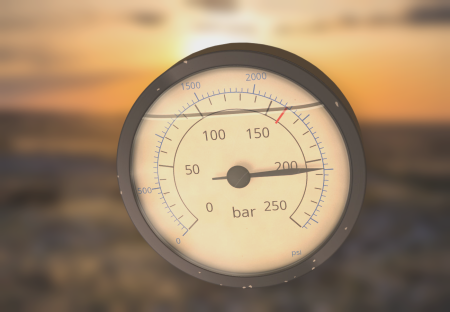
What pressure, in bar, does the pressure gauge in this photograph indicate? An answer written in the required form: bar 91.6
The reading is bar 205
